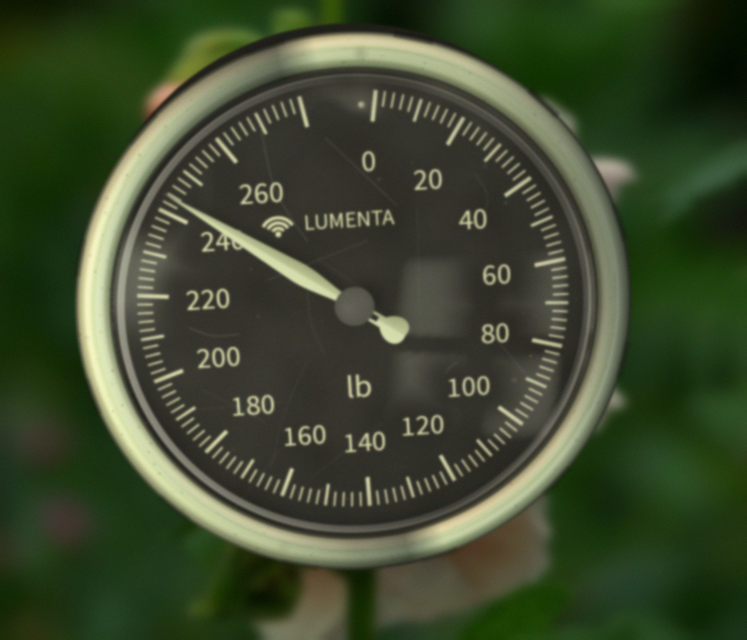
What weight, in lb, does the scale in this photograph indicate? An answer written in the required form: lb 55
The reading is lb 244
